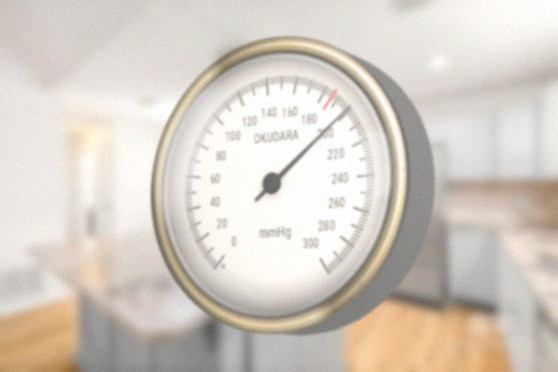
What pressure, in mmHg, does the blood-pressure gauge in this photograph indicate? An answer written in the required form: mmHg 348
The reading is mmHg 200
